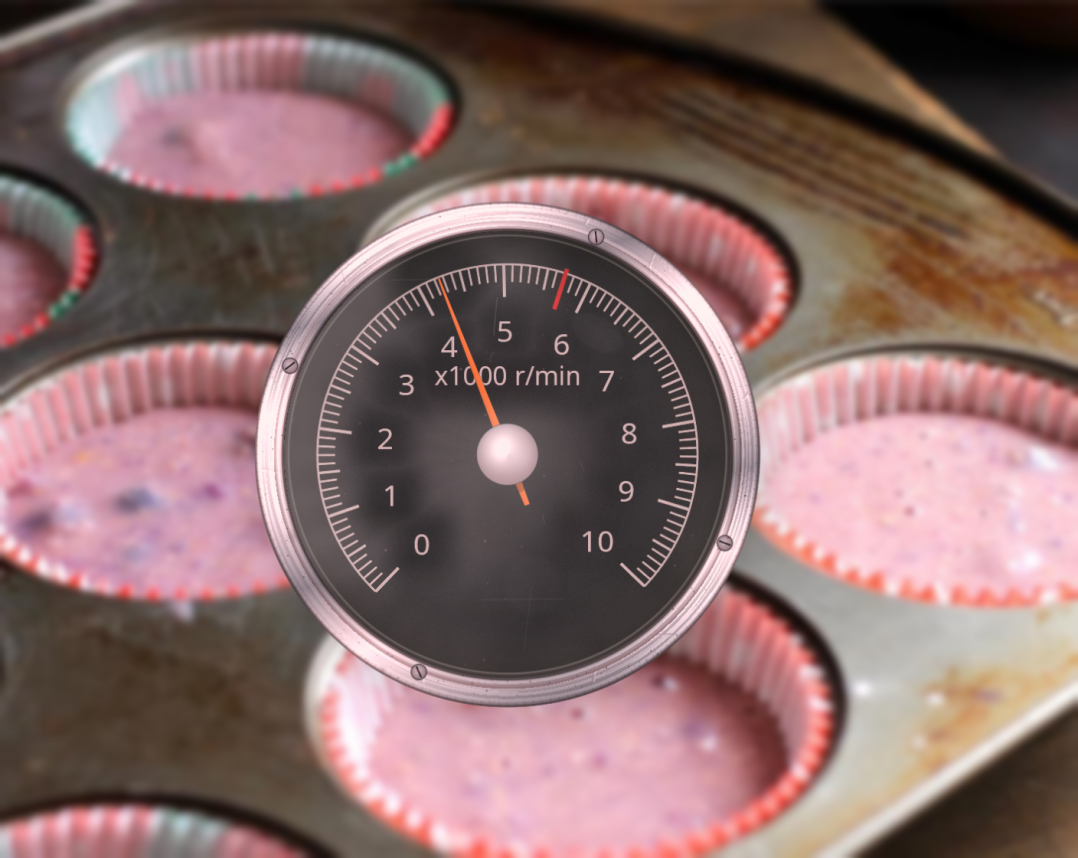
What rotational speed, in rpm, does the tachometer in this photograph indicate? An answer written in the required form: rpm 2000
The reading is rpm 4250
